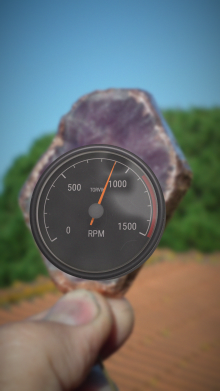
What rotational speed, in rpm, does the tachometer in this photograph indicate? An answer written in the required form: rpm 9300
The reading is rpm 900
